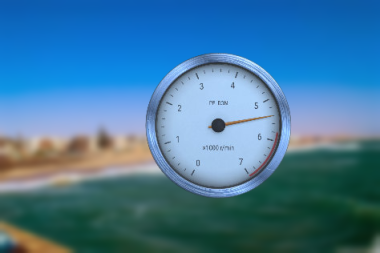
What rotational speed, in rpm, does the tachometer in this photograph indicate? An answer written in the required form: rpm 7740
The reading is rpm 5400
